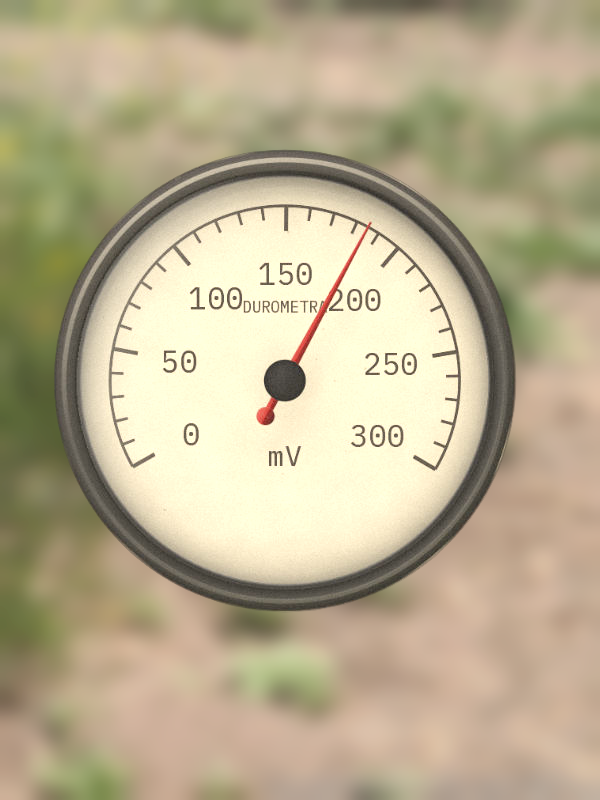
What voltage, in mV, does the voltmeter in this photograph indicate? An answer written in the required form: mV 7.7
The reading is mV 185
